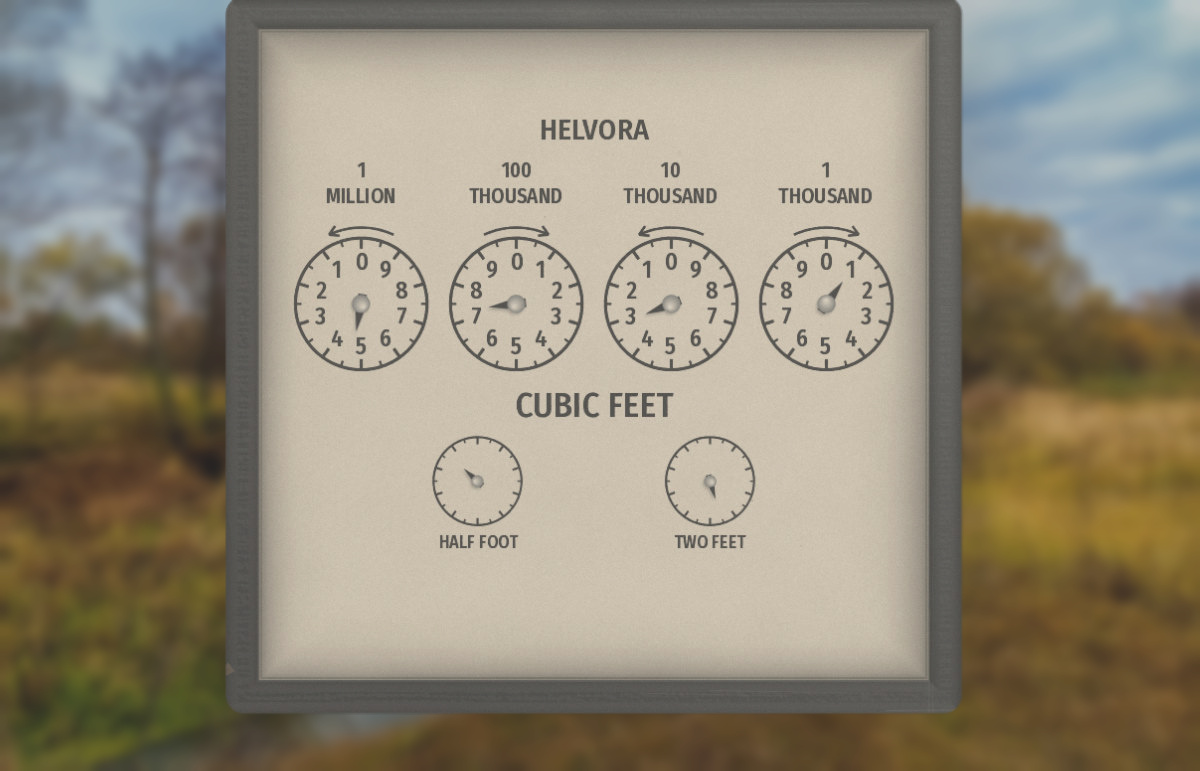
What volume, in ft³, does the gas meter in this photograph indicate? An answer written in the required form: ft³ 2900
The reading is ft³ 473100
